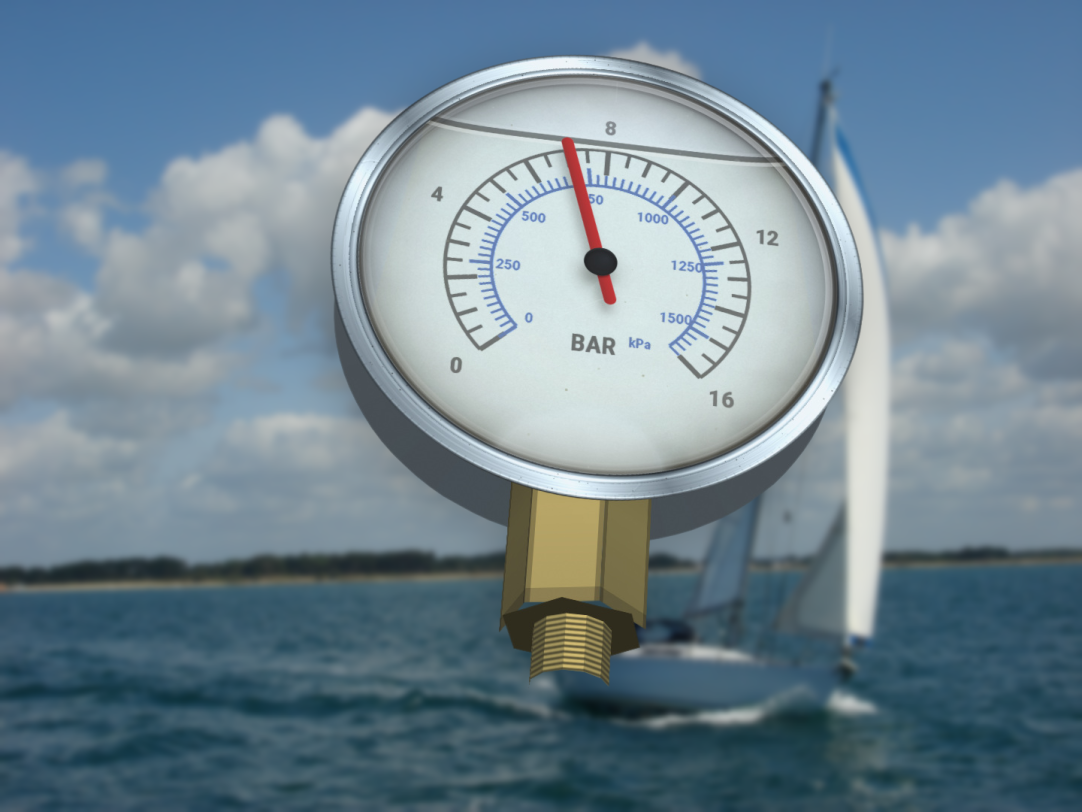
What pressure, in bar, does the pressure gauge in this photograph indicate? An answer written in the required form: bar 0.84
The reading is bar 7
